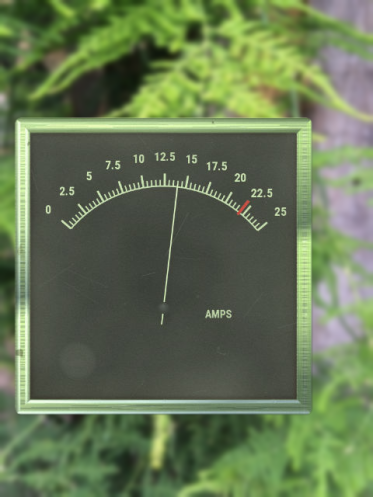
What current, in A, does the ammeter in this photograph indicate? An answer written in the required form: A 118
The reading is A 14
